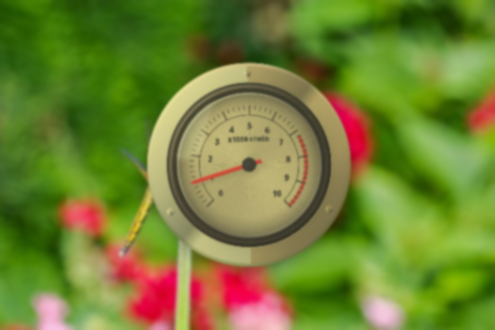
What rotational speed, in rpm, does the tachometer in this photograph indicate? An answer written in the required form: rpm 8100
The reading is rpm 1000
